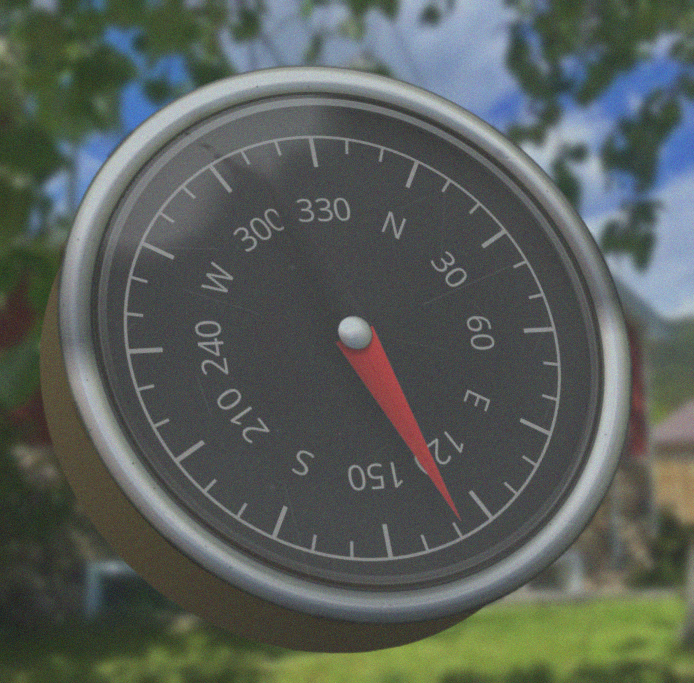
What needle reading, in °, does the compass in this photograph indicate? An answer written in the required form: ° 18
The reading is ° 130
